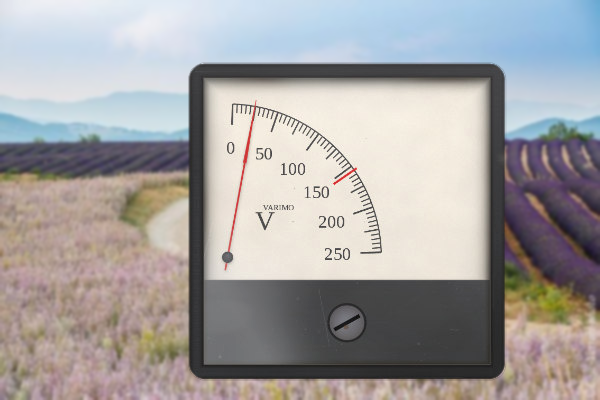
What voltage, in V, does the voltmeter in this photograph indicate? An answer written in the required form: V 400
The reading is V 25
